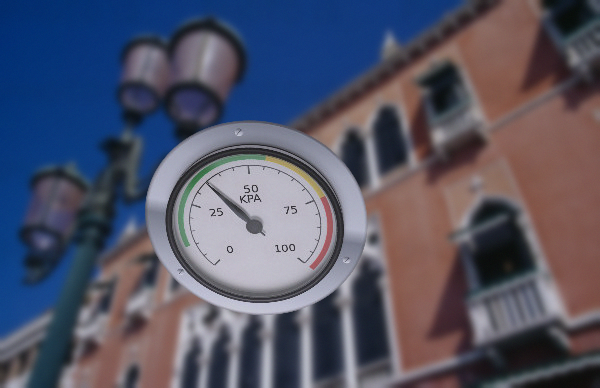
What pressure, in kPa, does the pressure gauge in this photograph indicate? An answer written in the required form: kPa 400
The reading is kPa 35
